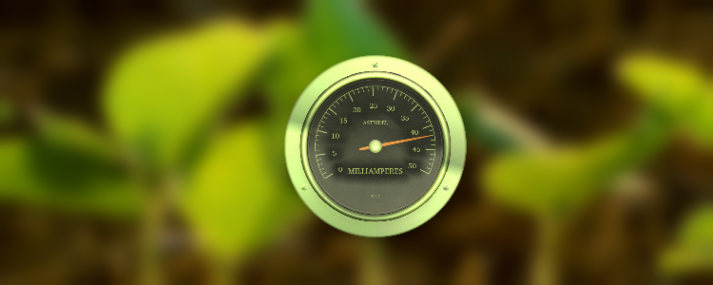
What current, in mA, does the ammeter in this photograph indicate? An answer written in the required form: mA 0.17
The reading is mA 42
